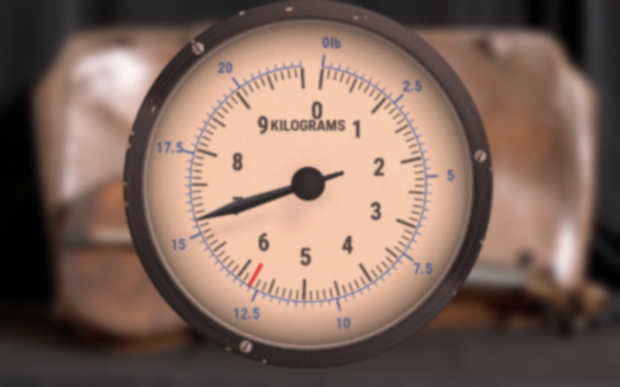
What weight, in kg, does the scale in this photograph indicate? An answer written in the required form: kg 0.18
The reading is kg 7
